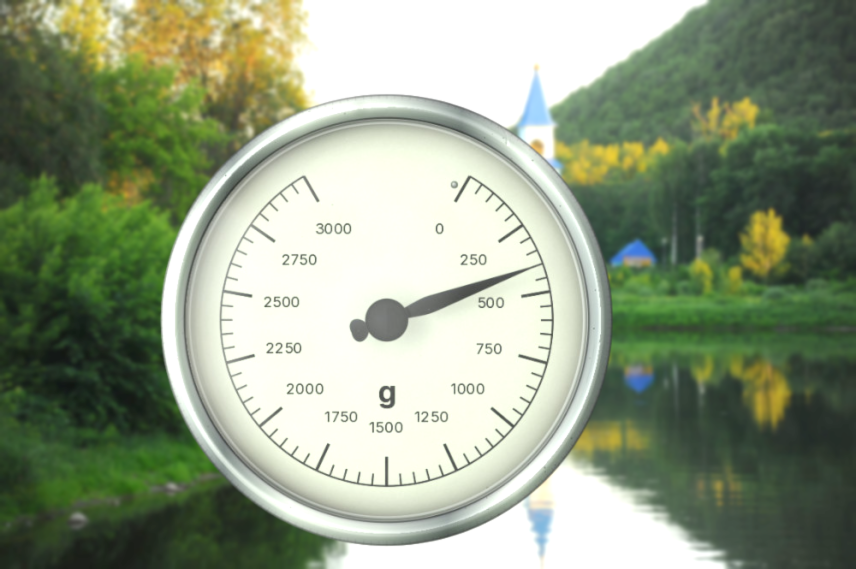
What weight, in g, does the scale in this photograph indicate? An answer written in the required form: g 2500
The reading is g 400
